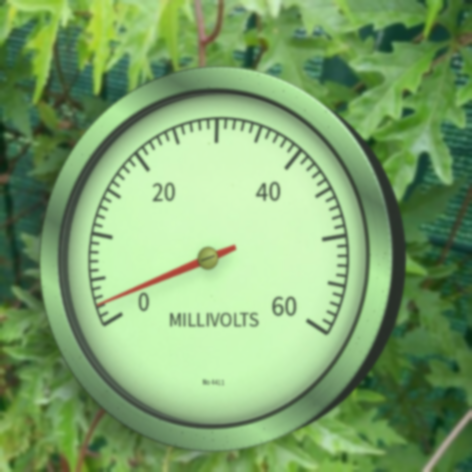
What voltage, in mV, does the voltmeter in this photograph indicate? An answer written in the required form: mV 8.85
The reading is mV 2
